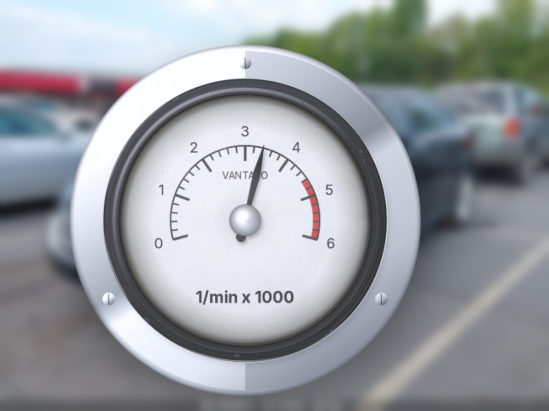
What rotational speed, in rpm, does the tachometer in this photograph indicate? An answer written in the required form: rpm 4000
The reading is rpm 3400
